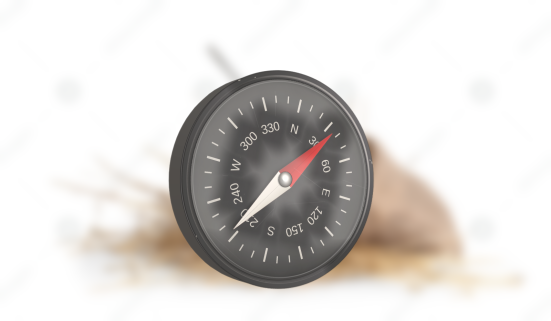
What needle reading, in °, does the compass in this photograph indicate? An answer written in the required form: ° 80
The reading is ° 35
